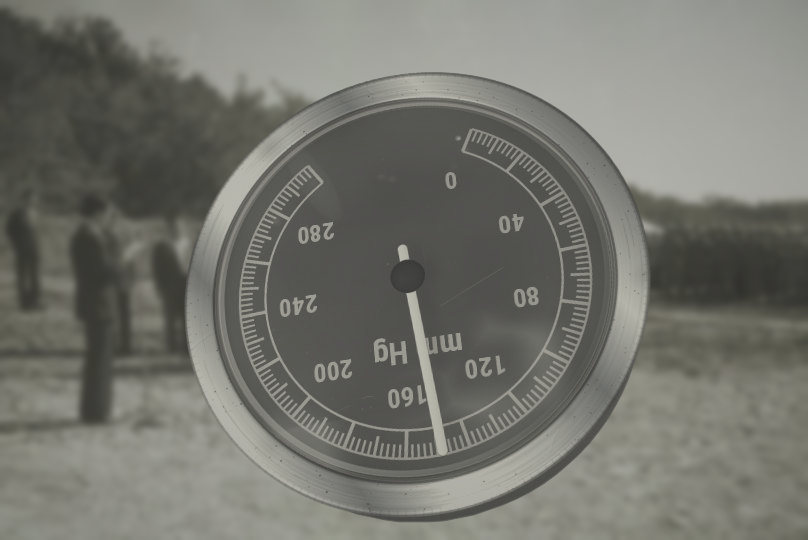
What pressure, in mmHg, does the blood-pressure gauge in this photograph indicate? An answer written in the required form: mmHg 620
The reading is mmHg 148
